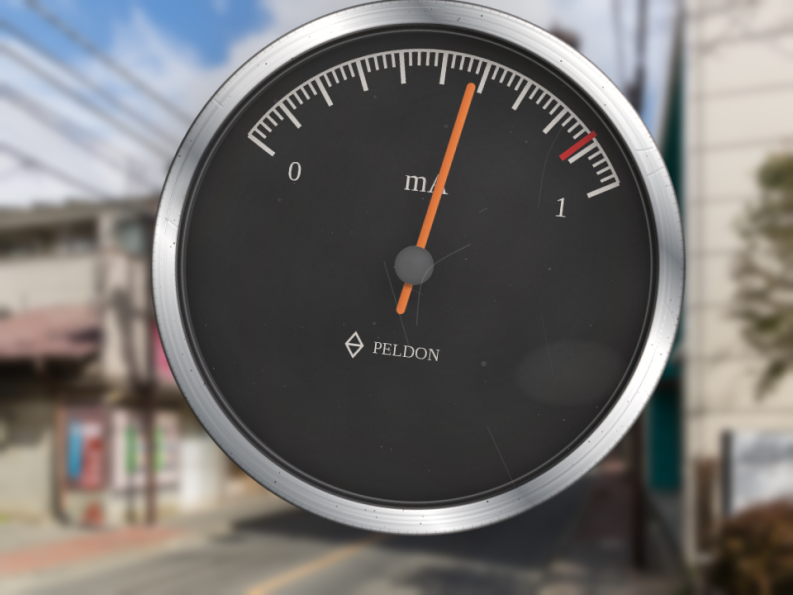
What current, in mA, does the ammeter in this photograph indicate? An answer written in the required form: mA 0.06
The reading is mA 0.58
